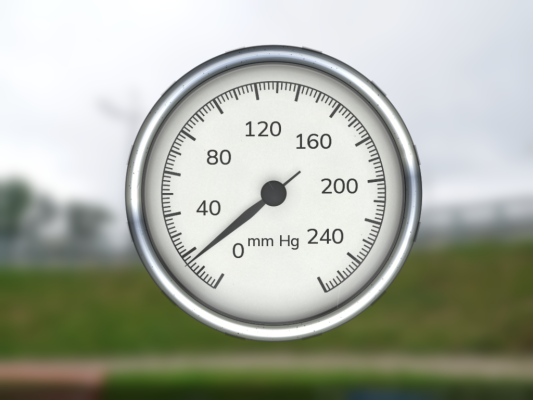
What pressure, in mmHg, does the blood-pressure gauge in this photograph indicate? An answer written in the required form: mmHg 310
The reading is mmHg 16
